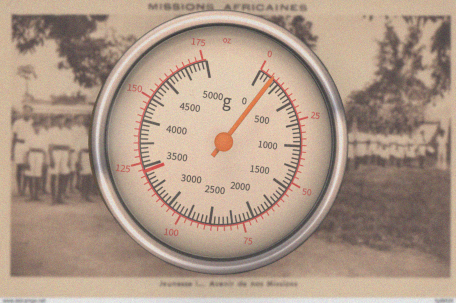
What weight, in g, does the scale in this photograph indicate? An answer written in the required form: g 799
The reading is g 150
